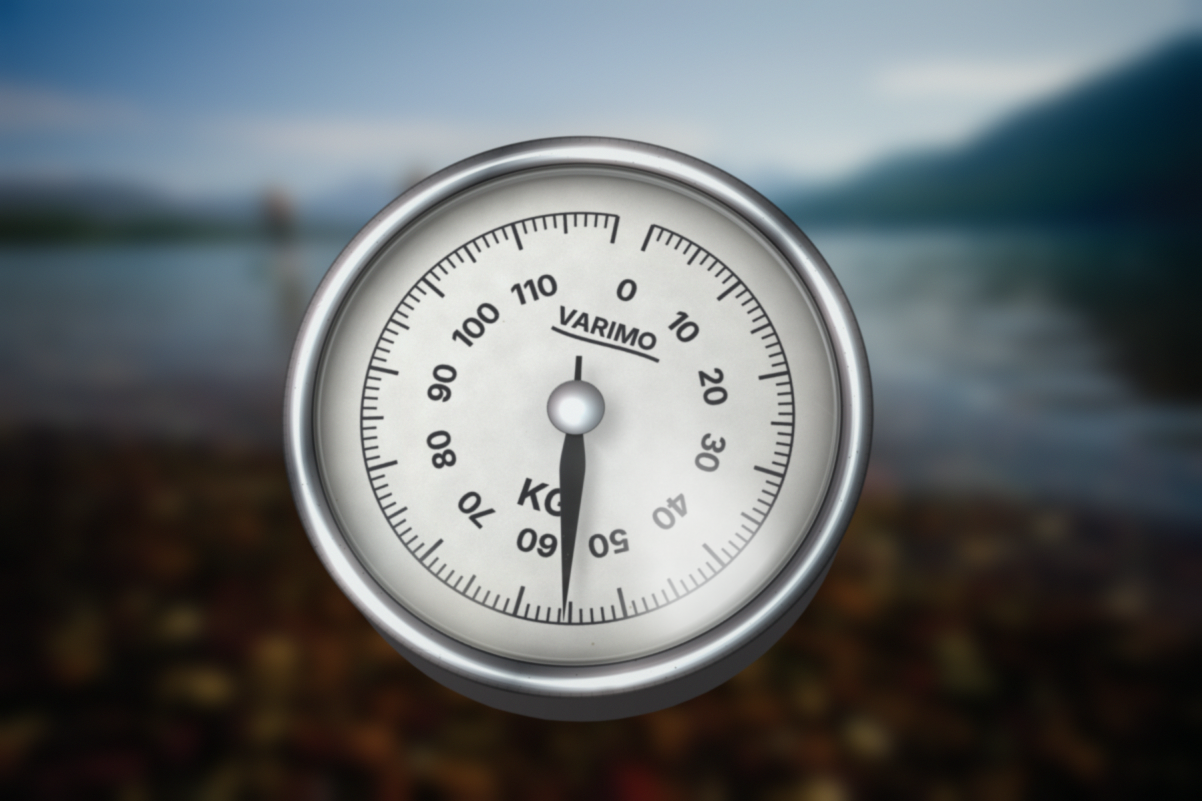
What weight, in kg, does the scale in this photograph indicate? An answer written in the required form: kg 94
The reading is kg 55.5
